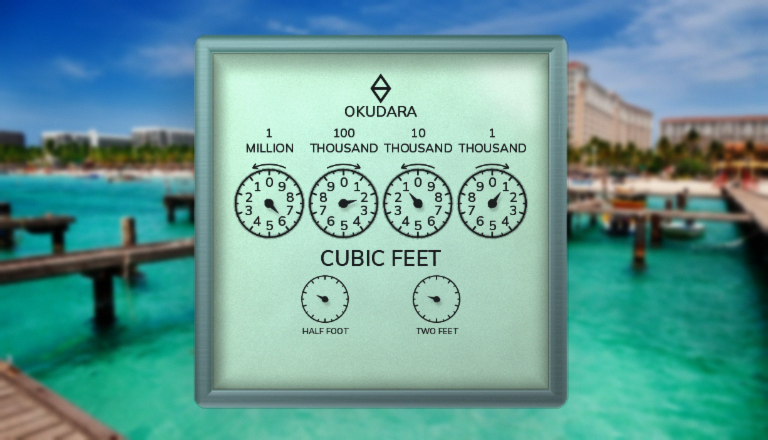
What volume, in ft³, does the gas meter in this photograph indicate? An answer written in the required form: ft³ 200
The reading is ft³ 621100
